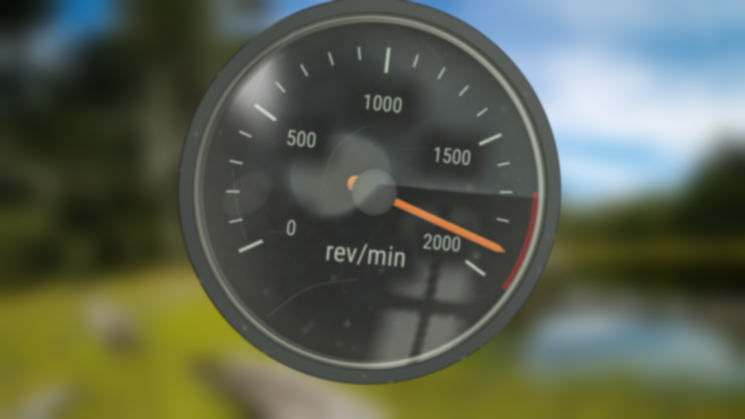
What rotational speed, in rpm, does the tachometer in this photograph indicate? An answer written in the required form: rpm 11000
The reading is rpm 1900
